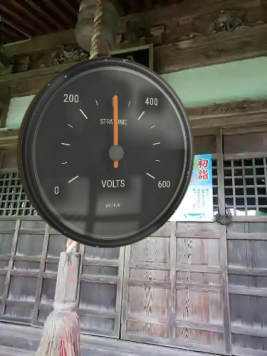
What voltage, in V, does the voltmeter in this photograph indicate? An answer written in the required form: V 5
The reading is V 300
